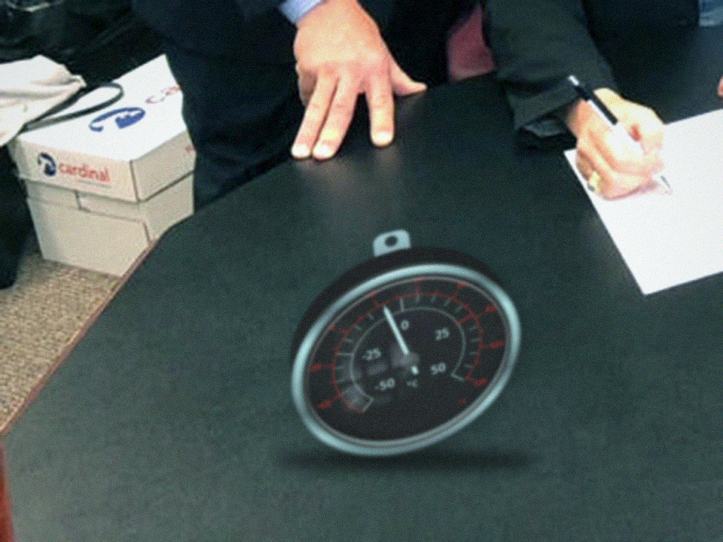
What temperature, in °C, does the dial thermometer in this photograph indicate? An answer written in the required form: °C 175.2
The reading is °C -5
